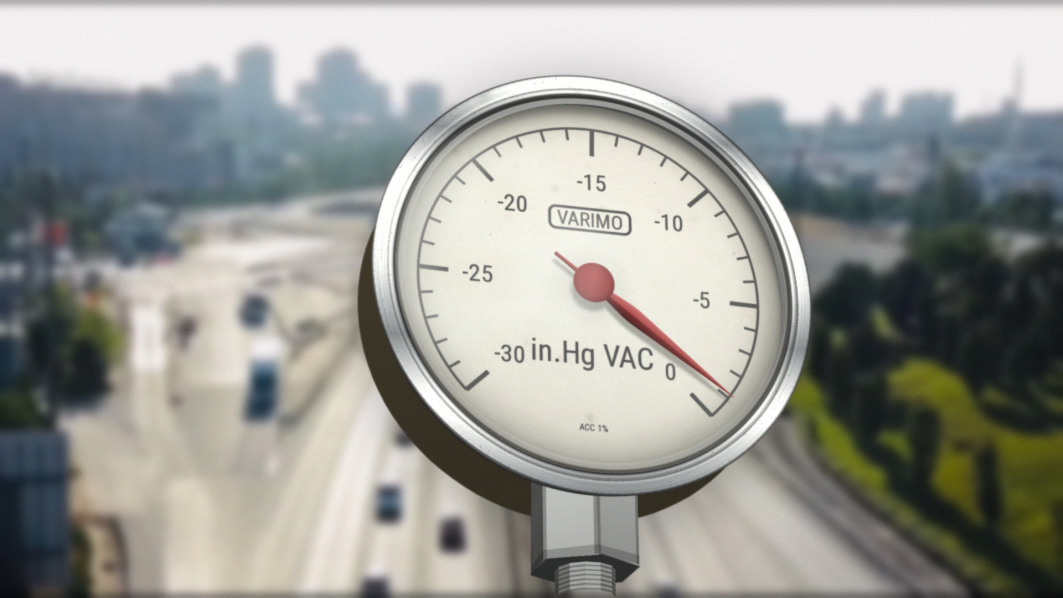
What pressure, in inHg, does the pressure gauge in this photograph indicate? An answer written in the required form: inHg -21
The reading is inHg -1
